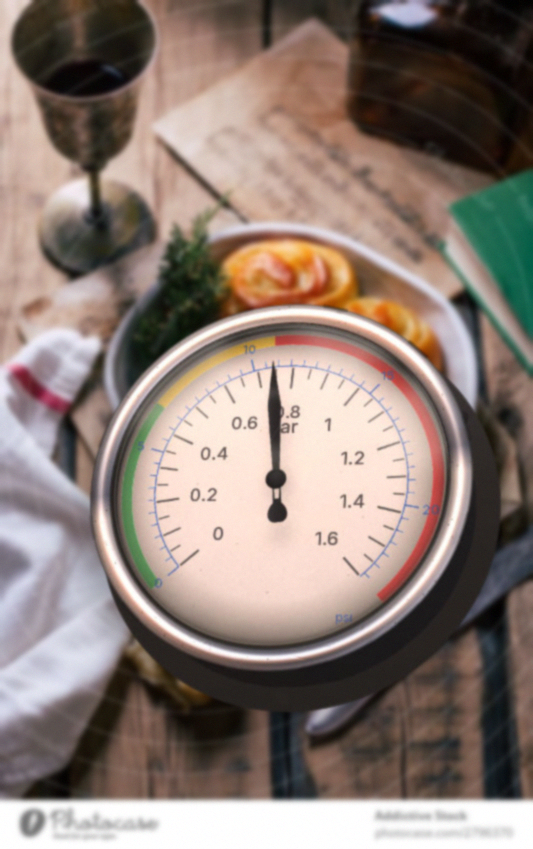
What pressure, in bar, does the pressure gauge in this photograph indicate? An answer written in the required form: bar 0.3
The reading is bar 0.75
